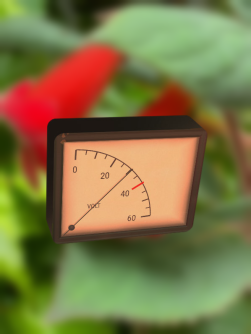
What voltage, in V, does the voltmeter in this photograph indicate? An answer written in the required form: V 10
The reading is V 30
